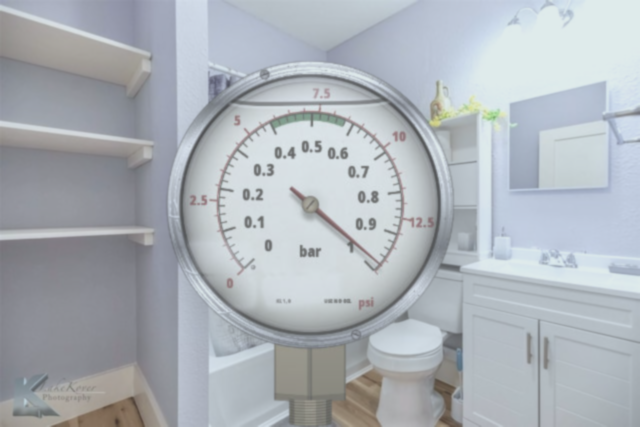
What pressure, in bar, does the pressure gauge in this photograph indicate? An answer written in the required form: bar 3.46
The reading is bar 0.98
